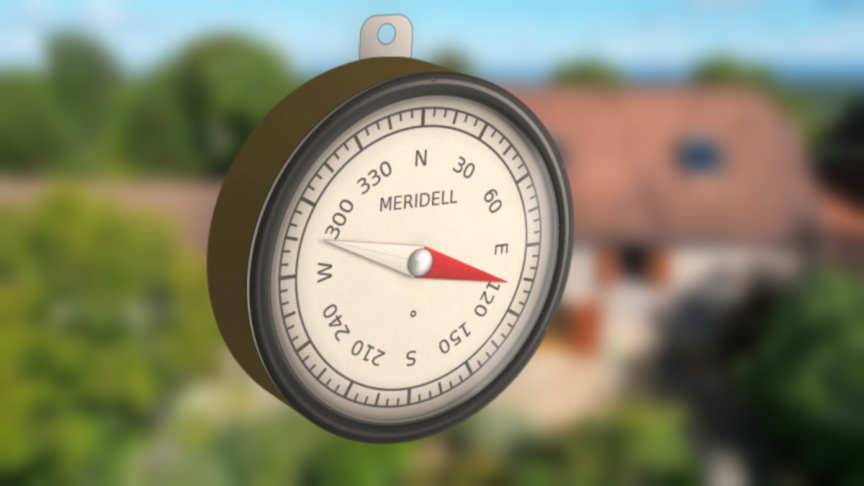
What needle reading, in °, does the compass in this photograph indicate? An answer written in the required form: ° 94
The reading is ° 107.5
